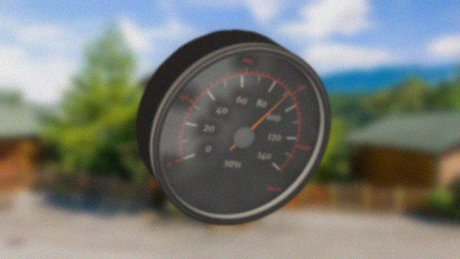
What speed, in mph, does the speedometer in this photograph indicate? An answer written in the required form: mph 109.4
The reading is mph 90
